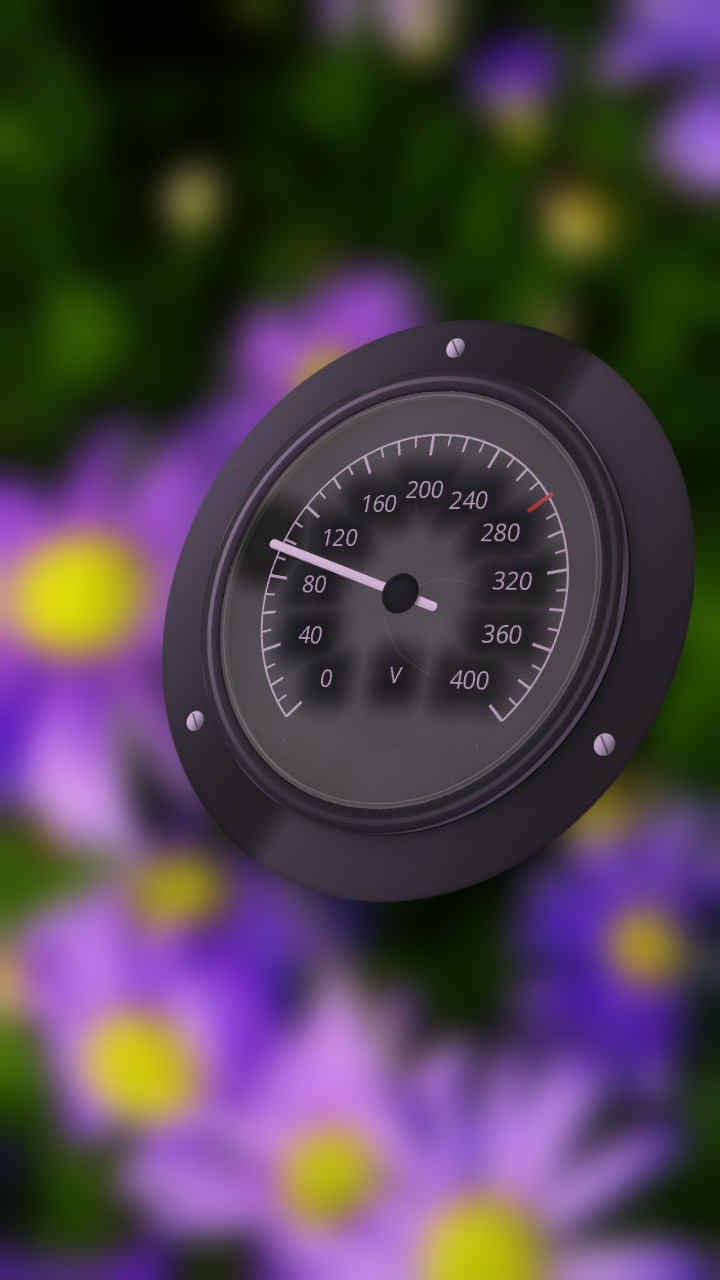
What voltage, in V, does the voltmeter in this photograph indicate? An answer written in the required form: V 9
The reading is V 95
